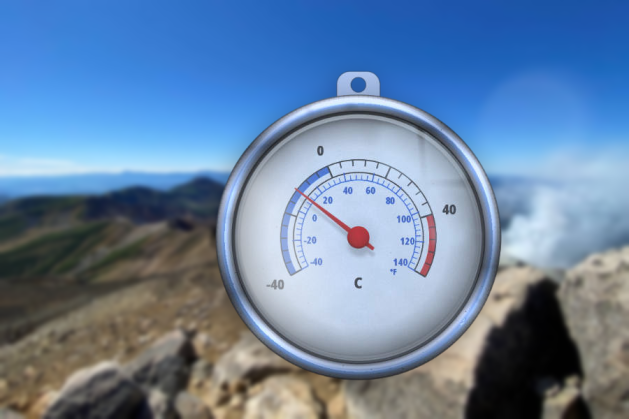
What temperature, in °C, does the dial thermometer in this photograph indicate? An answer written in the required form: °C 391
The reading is °C -12
